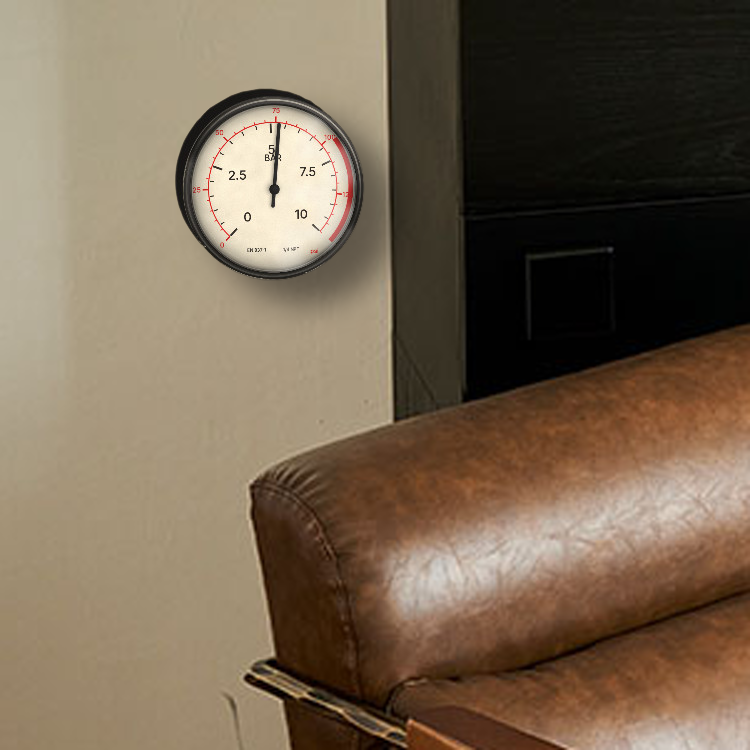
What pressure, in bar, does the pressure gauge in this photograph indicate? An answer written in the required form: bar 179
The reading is bar 5.25
